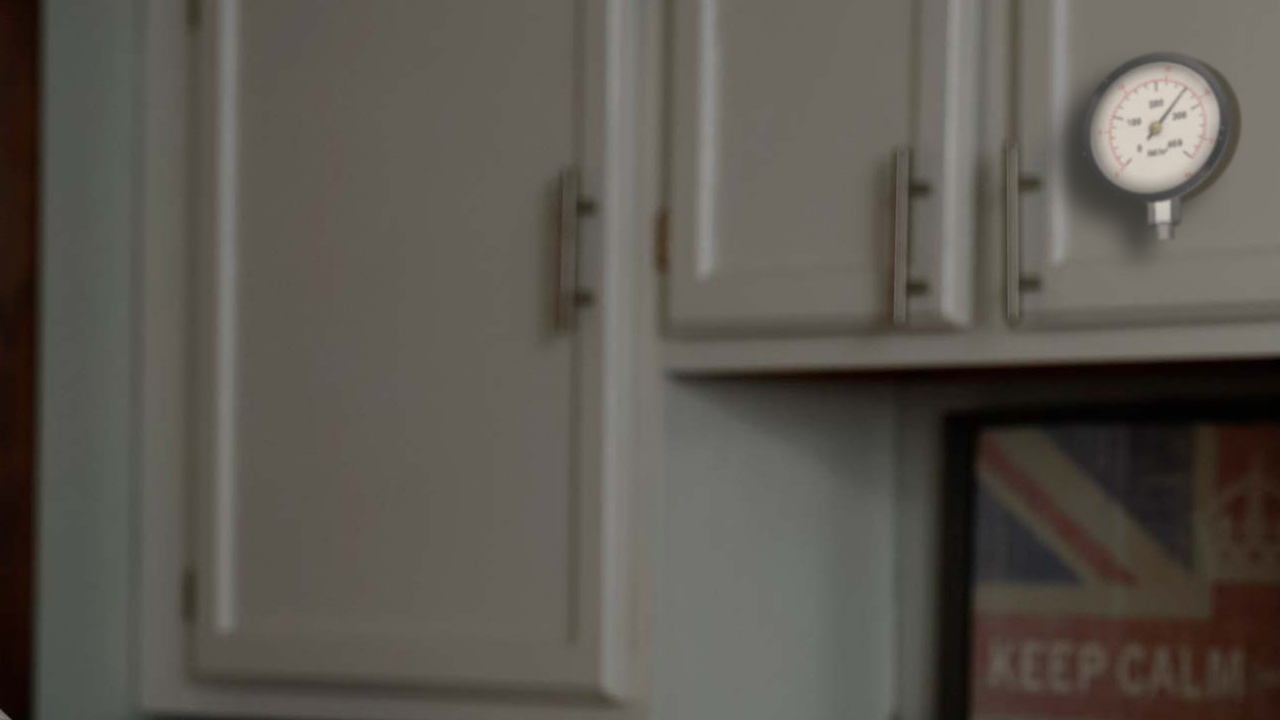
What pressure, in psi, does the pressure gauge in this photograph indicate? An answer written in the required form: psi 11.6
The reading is psi 260
